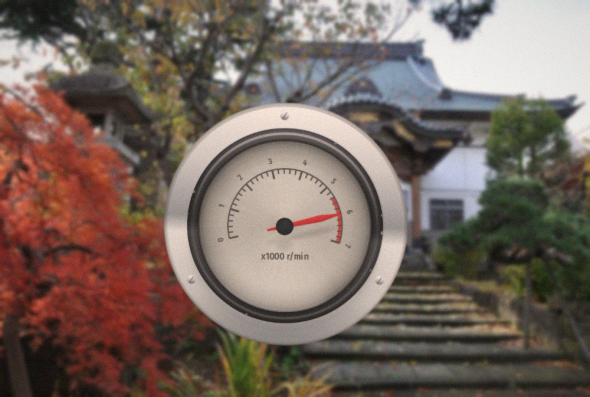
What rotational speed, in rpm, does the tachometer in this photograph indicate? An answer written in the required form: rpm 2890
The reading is rpm 6000
